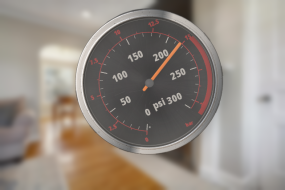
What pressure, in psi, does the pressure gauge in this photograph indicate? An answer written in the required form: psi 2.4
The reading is psi 215
